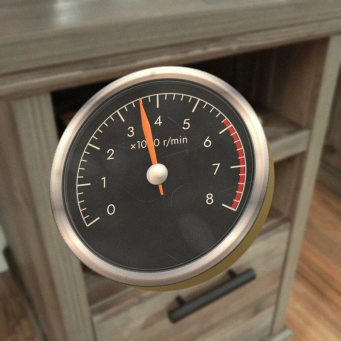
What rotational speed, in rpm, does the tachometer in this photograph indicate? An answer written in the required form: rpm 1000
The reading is rpm 3600
